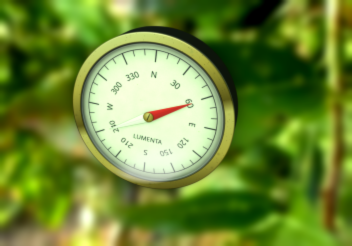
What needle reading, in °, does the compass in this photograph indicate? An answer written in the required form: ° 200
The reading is ° 60
